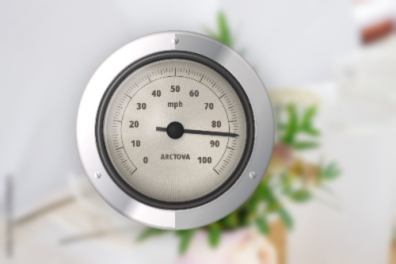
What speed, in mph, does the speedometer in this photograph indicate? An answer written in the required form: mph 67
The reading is mph 85
